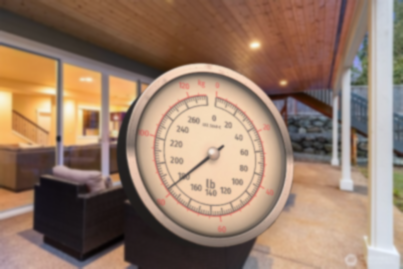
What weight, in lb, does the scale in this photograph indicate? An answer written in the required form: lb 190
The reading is lb 180
